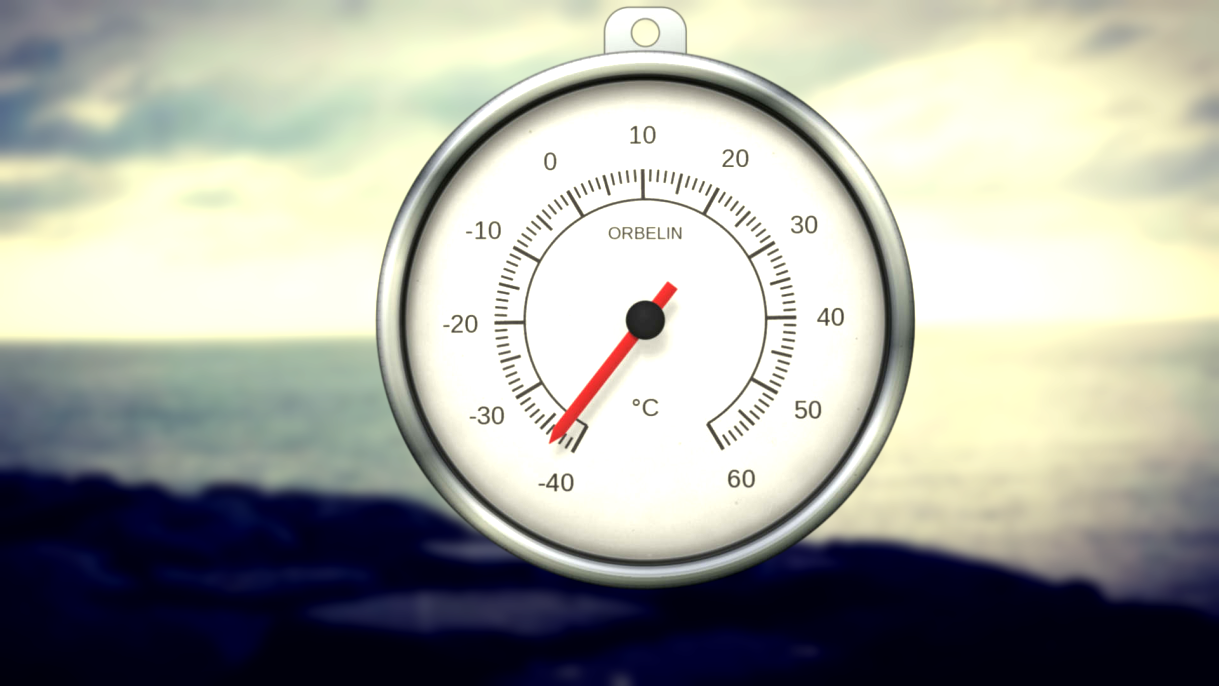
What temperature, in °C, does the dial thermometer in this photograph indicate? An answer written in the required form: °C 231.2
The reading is °C -37
